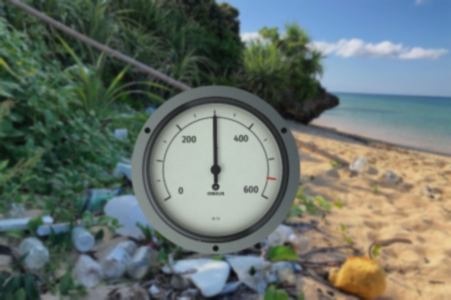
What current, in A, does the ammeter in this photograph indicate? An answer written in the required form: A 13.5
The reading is A 300
